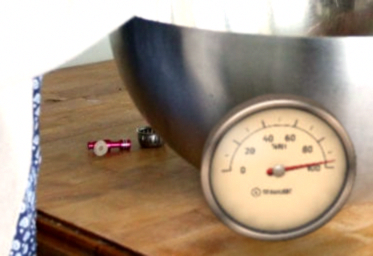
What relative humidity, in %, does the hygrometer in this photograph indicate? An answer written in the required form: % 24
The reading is % 95
